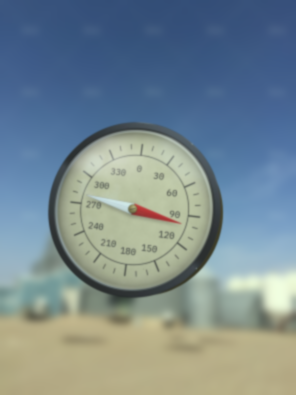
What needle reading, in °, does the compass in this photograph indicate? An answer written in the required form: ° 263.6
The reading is ° 100
